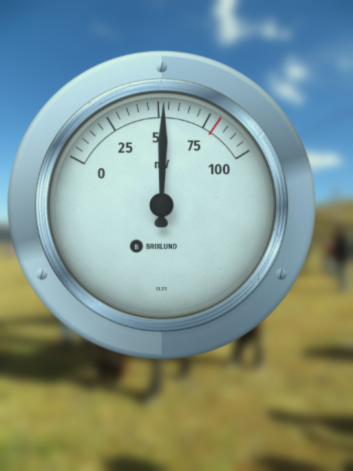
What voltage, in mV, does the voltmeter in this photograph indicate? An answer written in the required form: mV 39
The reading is mV 52.5
